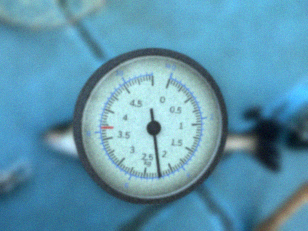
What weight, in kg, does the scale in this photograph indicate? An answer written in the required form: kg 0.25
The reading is kg 2.25
